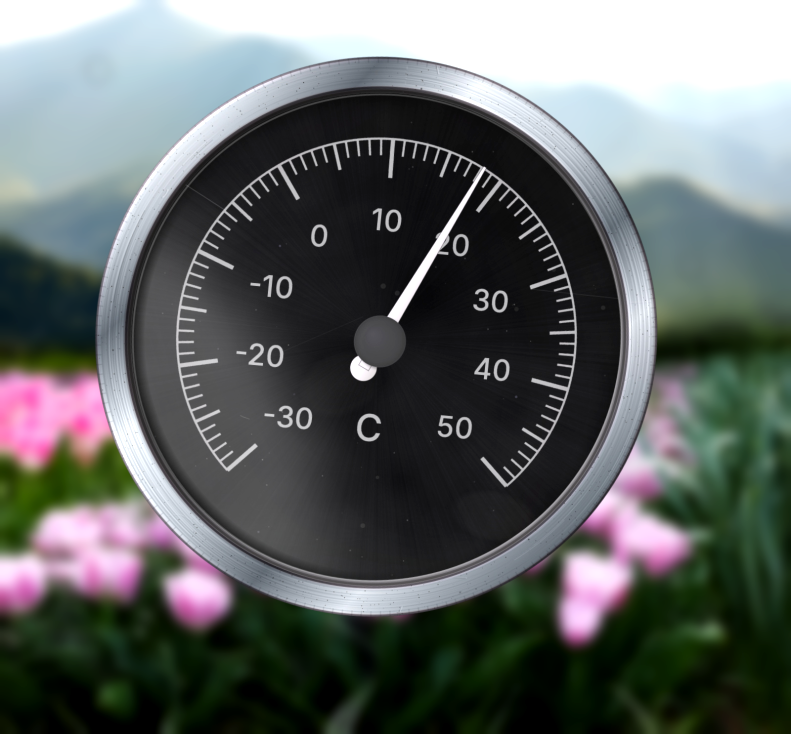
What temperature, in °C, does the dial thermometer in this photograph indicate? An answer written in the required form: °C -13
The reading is °C 18
